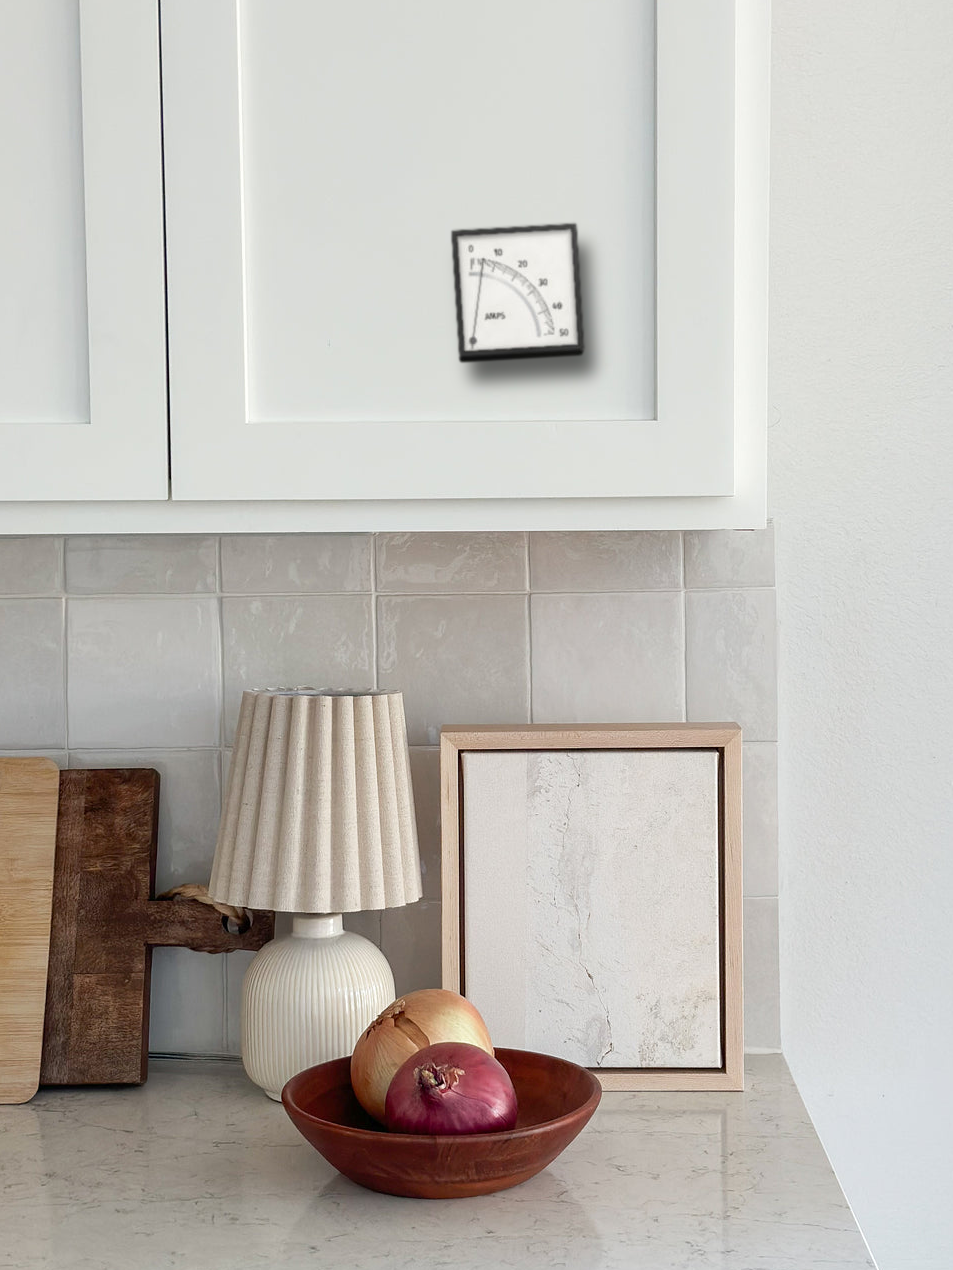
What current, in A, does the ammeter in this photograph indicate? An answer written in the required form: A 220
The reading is A 5
